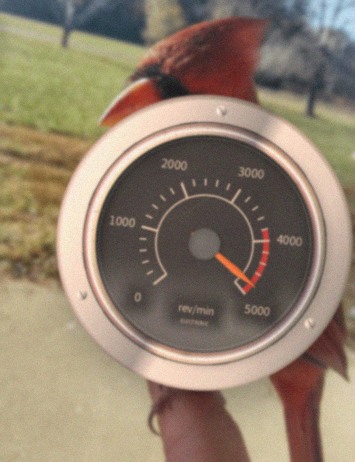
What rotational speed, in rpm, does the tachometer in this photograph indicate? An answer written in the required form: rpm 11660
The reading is rpm 4800
